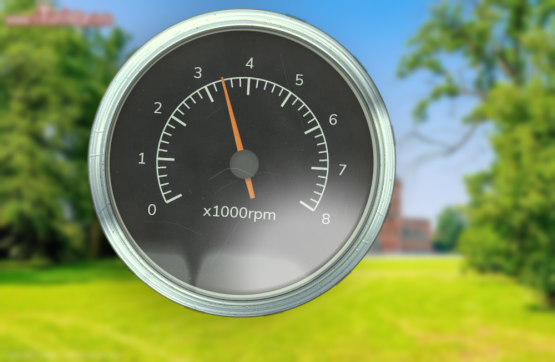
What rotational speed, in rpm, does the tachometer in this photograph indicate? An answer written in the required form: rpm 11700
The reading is rpm 3400
